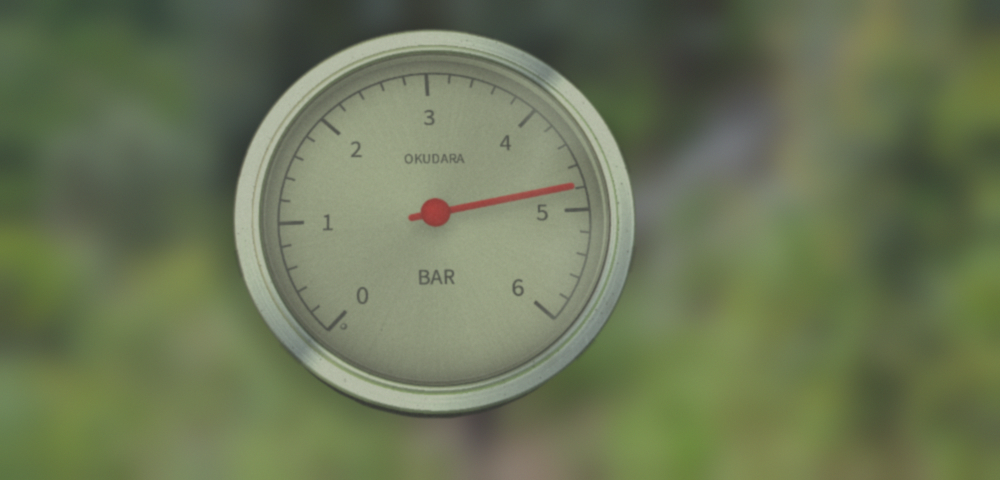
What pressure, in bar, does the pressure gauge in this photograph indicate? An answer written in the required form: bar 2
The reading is bar 4.8
